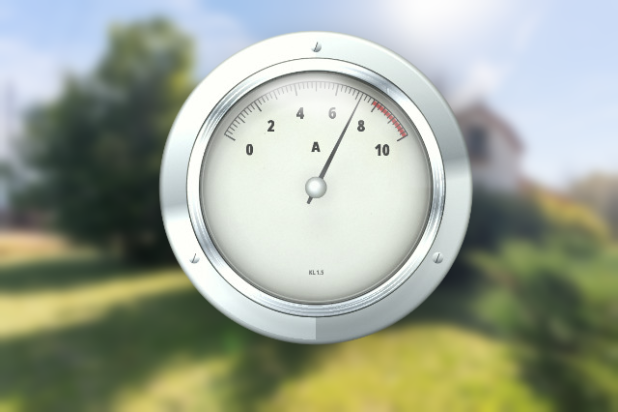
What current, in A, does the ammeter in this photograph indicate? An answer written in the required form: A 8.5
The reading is A 7.2
